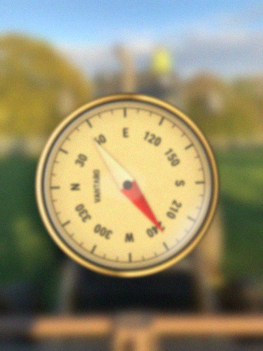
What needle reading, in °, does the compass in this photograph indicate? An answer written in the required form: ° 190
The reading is ° 235
